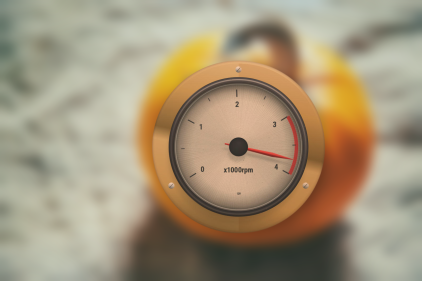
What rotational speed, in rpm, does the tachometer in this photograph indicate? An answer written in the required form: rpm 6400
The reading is rpm 3750
